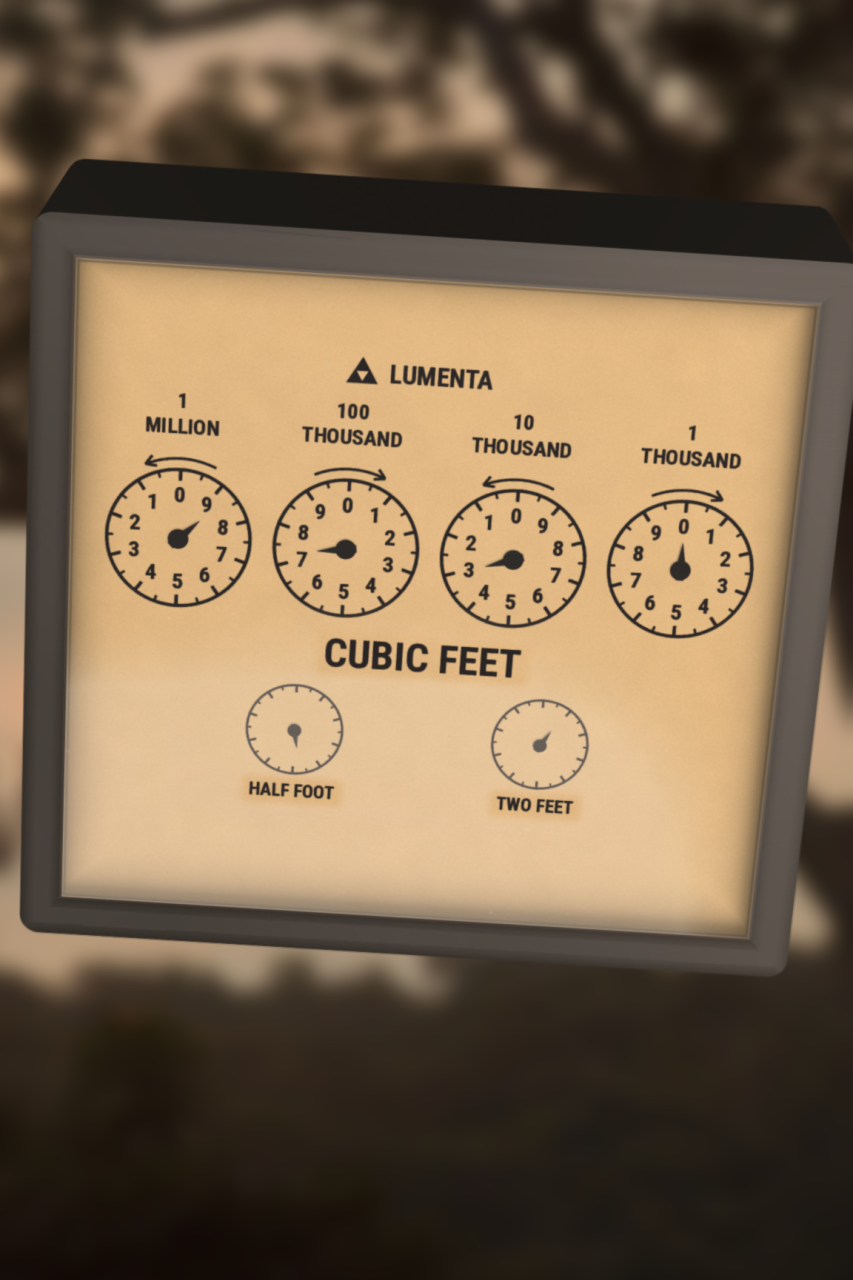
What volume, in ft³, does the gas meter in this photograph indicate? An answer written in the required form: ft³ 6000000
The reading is ft³ 873000
